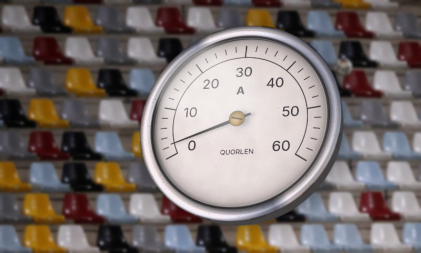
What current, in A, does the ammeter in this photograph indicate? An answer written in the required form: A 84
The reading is A 2
